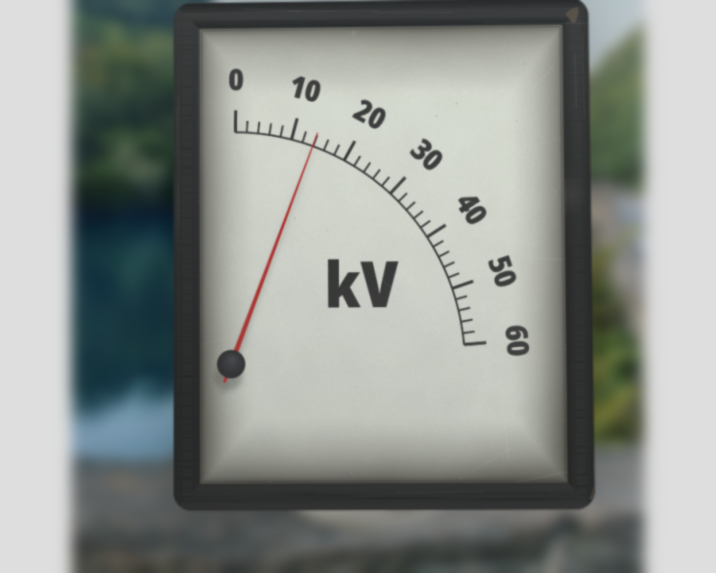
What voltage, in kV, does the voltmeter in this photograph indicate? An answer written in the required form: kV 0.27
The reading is kV 14
